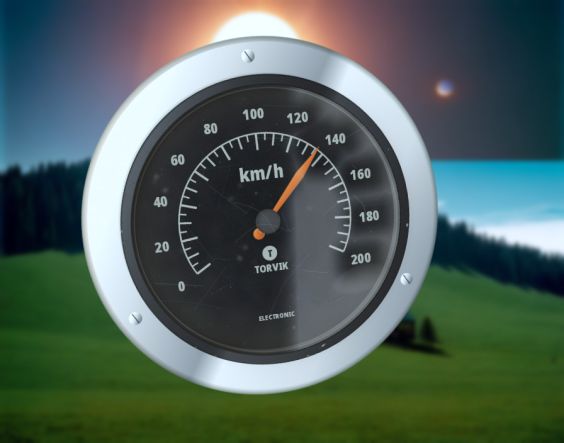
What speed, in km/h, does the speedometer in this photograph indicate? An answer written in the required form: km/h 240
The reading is km/h 135
